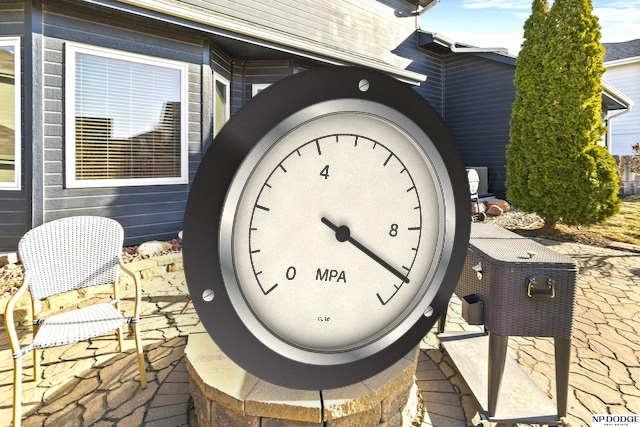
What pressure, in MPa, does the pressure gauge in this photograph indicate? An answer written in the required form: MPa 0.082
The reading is MPa 9.25
